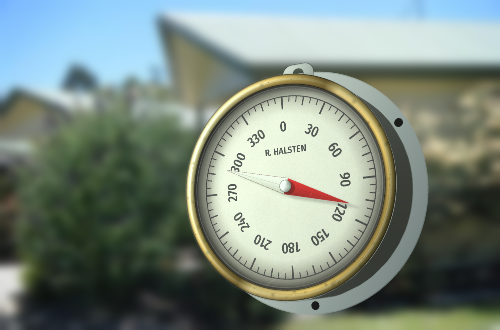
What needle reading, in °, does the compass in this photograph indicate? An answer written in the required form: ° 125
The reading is ° 110
